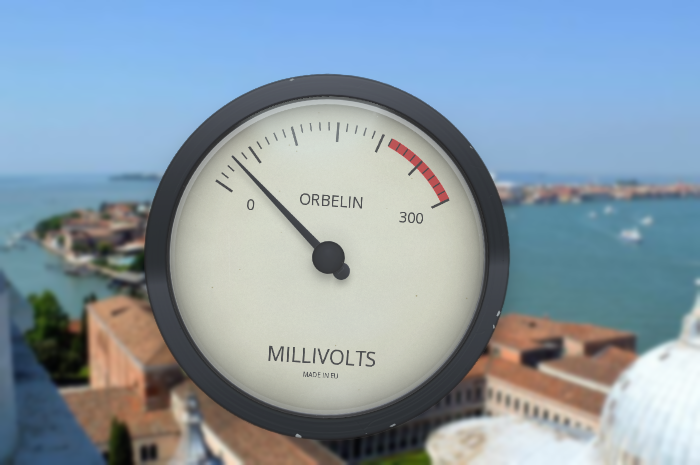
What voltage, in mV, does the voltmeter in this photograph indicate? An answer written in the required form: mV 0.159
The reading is mV 30
